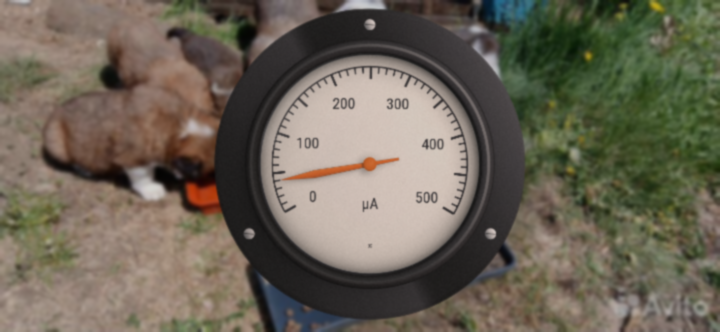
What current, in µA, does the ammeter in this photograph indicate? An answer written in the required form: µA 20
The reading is µA 40
